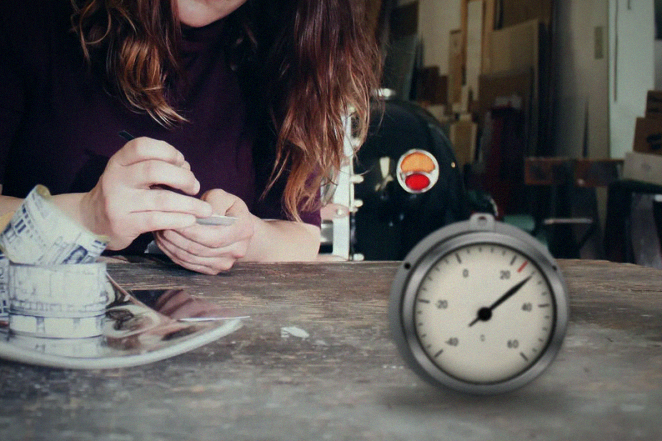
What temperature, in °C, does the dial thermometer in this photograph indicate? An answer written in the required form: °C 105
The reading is °C 28
